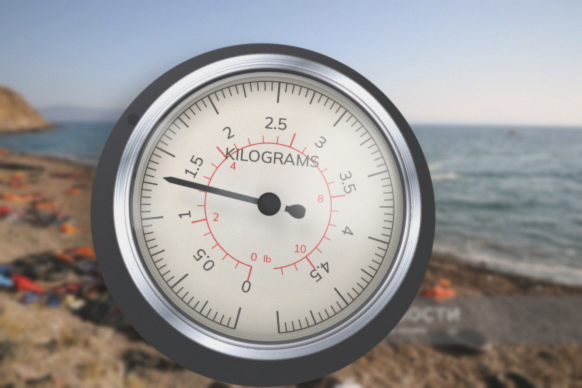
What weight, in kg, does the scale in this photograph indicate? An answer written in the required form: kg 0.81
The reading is kg 1.3
